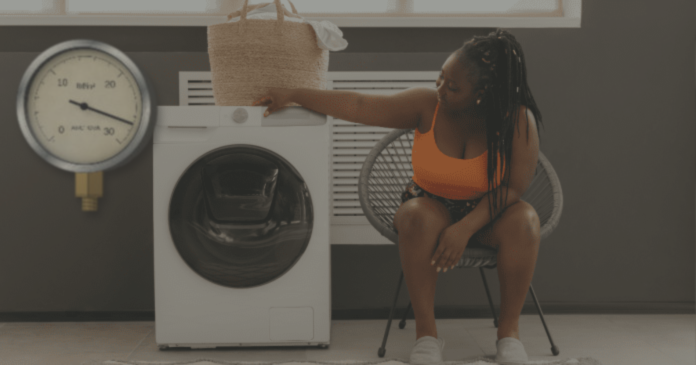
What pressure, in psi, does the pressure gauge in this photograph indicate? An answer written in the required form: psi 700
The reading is psi 27
